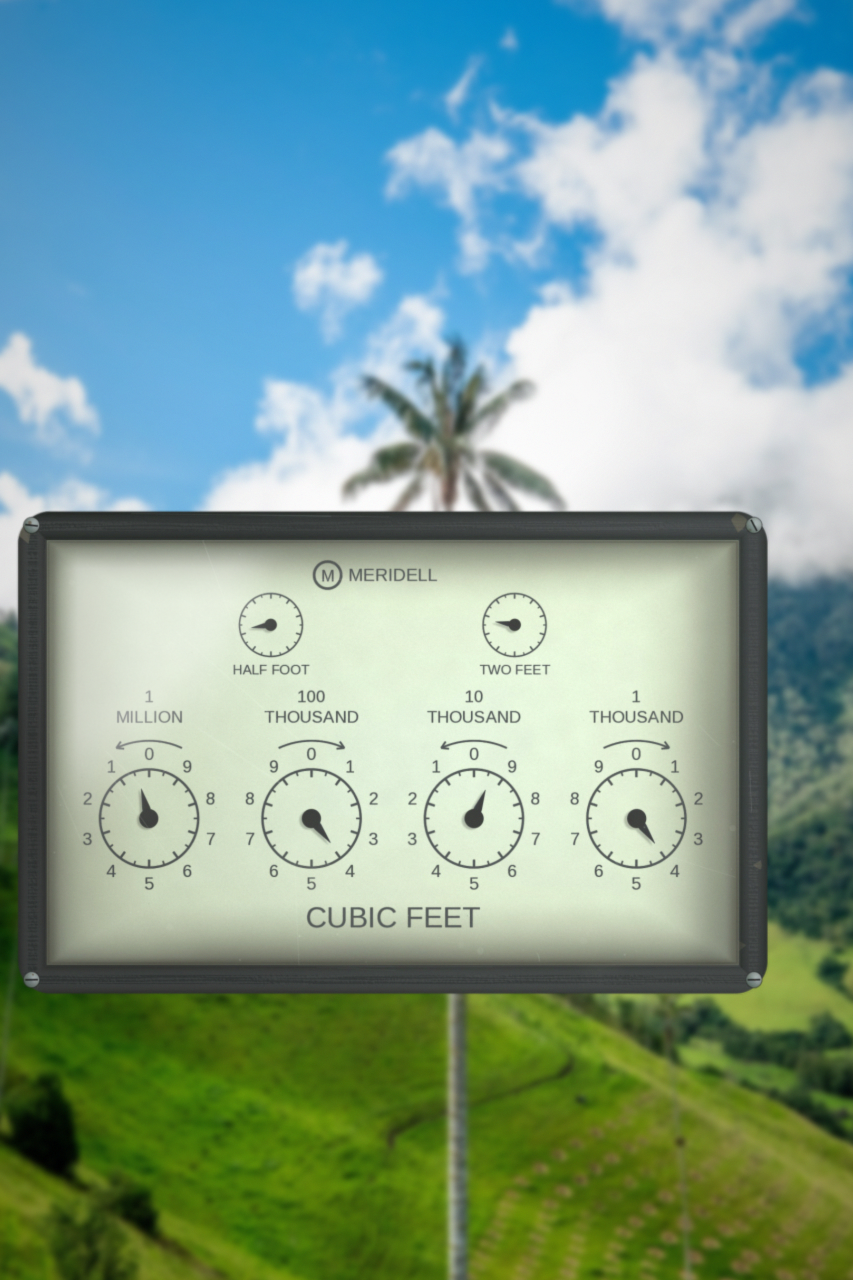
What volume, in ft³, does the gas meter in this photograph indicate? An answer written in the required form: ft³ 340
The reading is ft³ 39400
